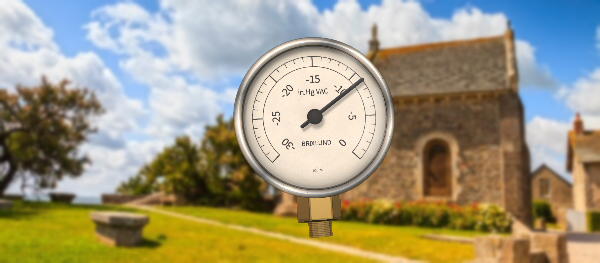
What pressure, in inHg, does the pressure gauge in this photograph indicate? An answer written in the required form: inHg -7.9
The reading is inHg -9
